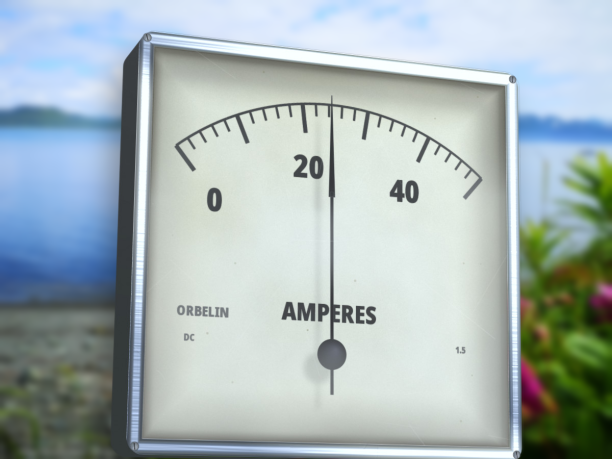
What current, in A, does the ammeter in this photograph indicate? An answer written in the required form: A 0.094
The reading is A 24
